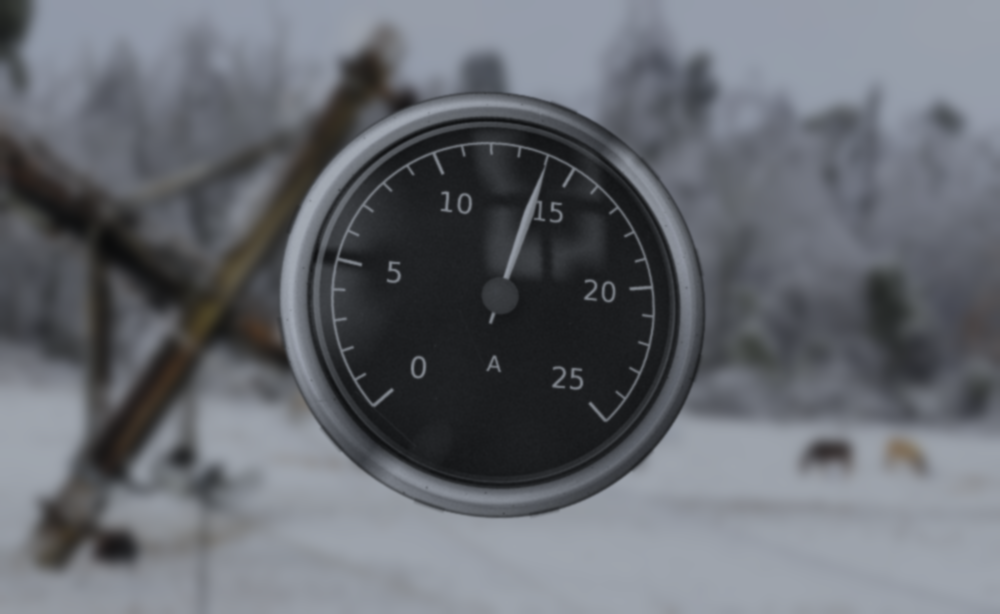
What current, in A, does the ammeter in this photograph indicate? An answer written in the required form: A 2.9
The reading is A 14
